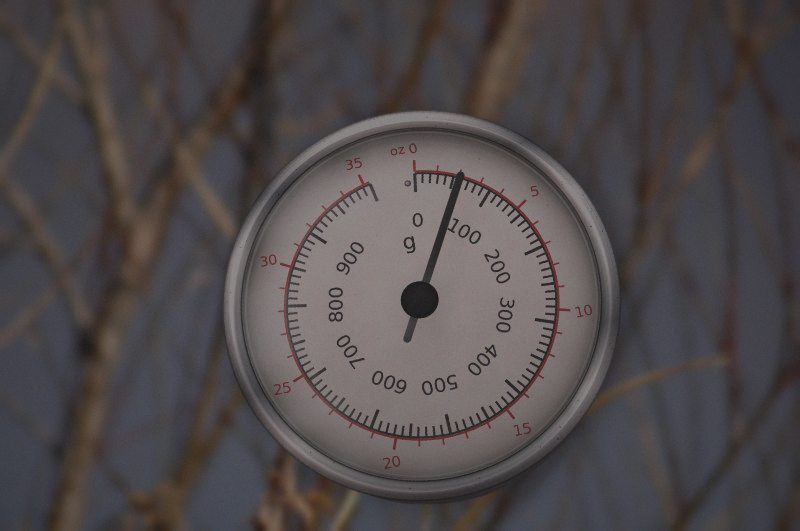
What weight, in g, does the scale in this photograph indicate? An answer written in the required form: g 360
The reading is g 60
